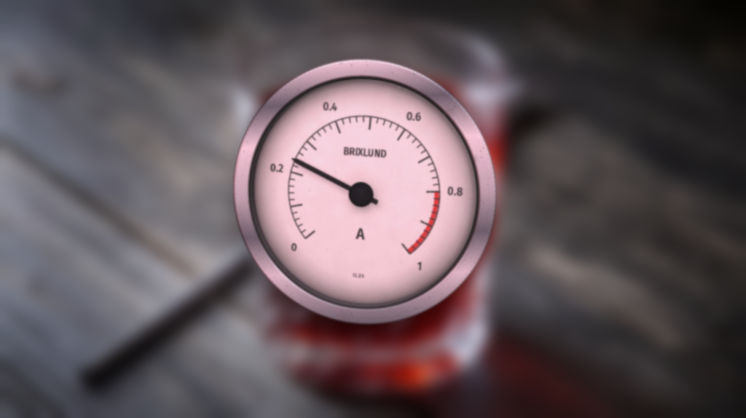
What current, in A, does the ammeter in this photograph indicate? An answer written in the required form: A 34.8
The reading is A 0.24
